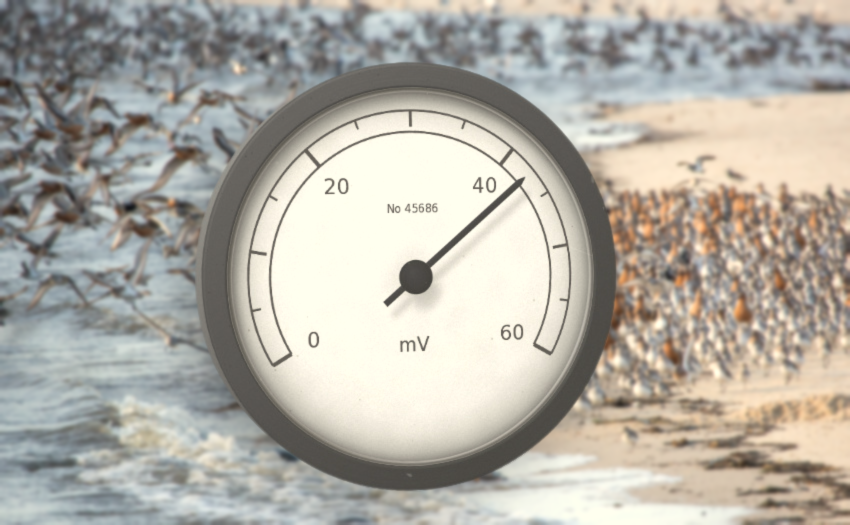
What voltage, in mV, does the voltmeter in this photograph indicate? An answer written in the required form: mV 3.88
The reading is mV 42.5
